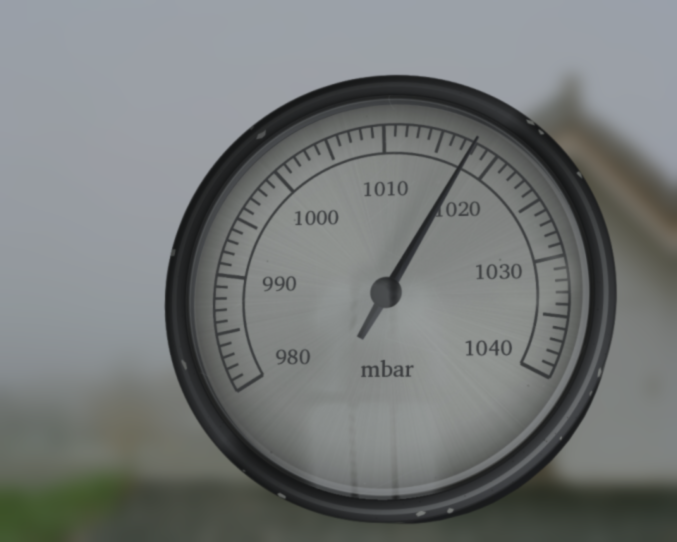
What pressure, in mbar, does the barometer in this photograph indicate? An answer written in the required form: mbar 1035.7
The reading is mbar 1018
